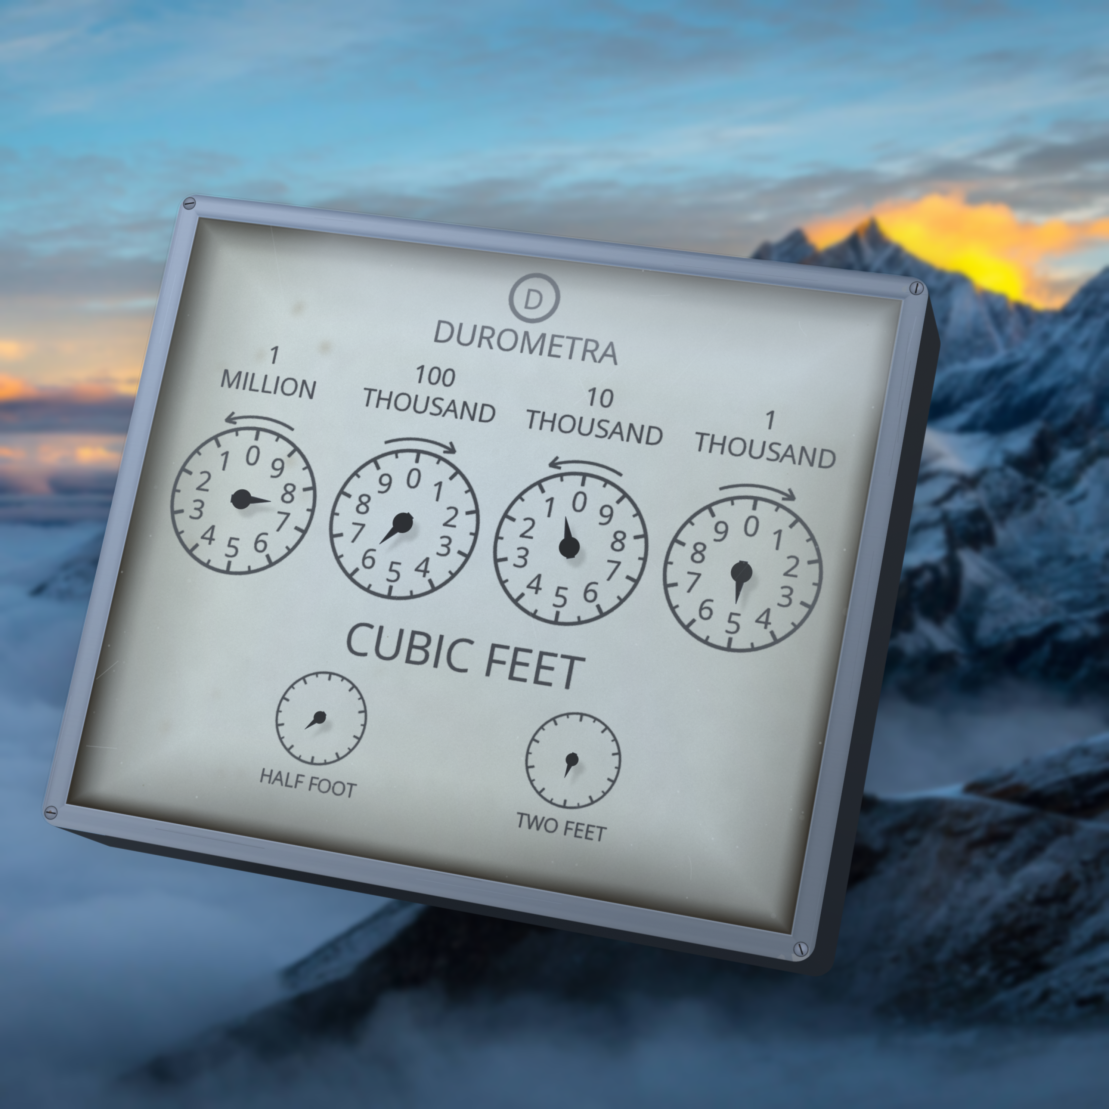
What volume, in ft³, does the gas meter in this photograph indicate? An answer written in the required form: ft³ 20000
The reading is ft³ 760500
